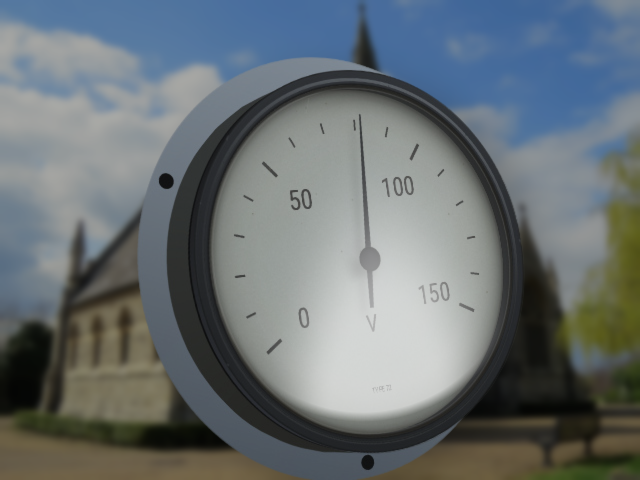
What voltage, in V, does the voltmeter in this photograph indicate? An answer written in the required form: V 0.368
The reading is V 80
